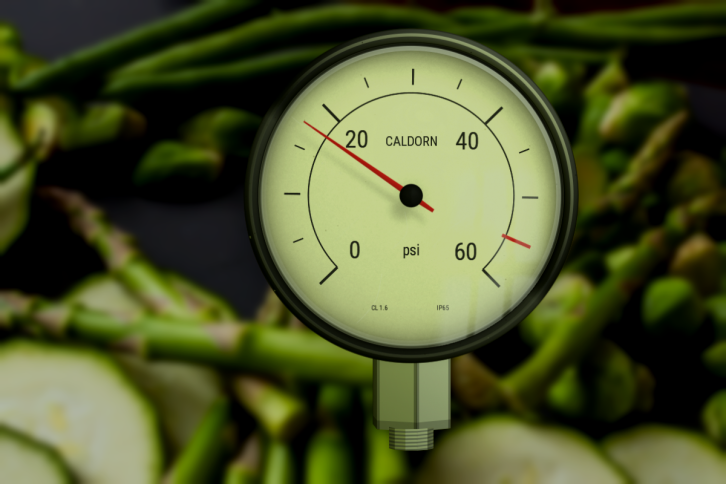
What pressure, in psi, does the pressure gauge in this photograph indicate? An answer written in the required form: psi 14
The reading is psi 17.5
